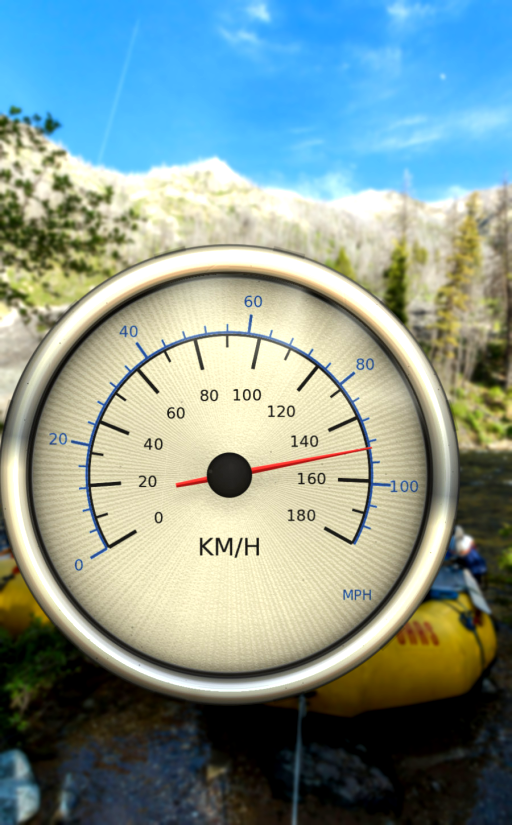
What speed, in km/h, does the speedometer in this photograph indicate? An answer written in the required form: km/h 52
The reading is km/h 150
